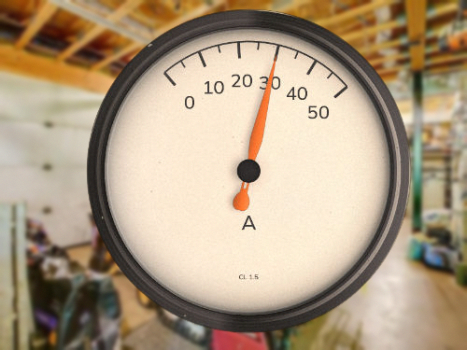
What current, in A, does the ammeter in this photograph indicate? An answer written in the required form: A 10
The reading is A 30
